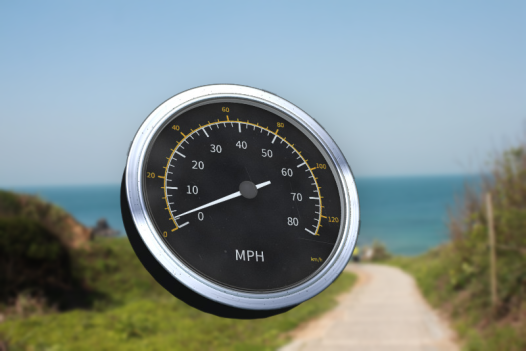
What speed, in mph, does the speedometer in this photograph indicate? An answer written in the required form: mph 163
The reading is mph 2
